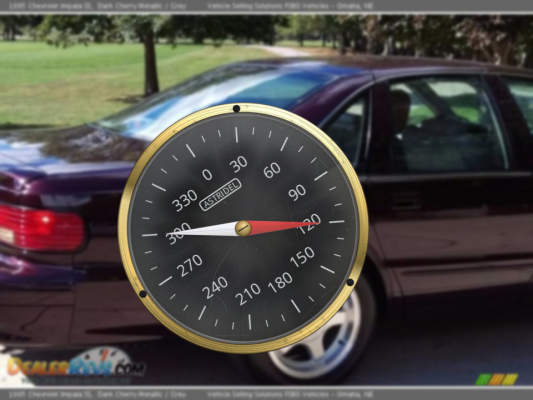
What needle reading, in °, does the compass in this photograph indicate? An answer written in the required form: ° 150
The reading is ° 120
